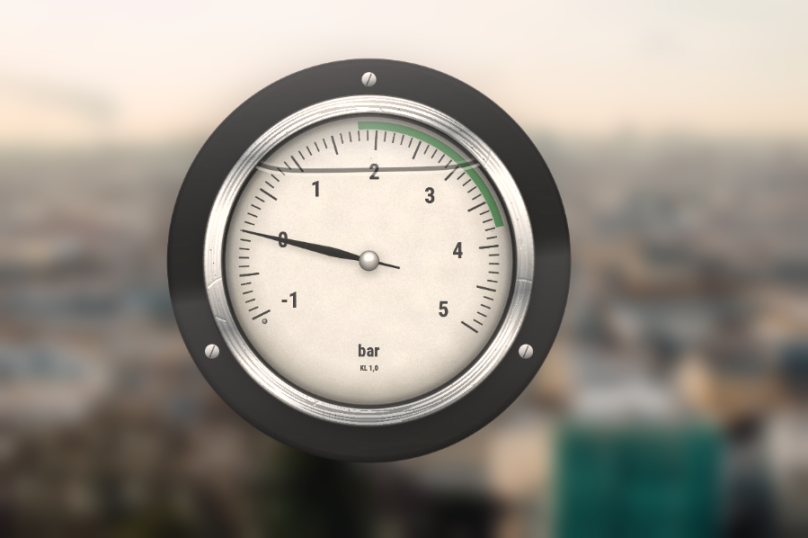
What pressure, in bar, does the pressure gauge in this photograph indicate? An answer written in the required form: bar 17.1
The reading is bar 0
